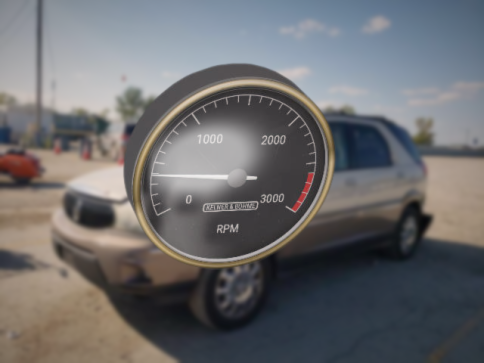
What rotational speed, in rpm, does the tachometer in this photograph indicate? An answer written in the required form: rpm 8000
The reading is rpm 400
